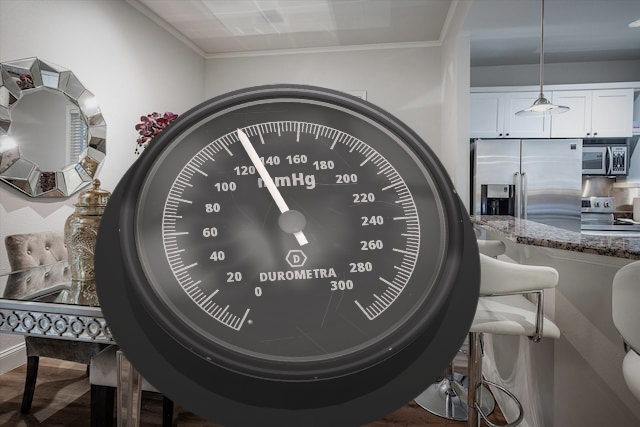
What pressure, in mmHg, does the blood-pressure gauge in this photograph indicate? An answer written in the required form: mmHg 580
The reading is mmHg 130
